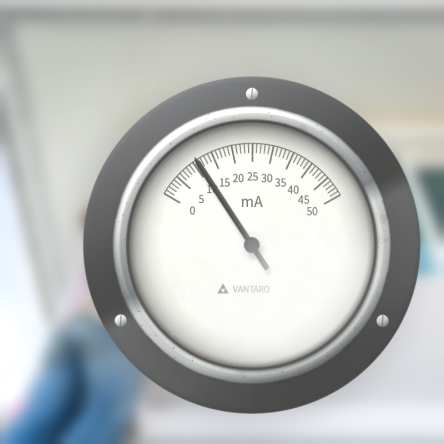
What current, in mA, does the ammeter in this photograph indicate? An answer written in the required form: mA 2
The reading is mA 11
